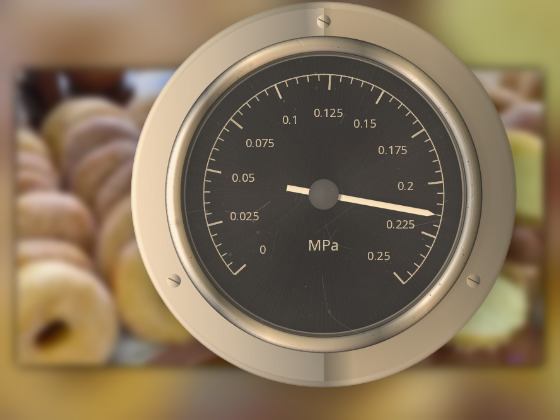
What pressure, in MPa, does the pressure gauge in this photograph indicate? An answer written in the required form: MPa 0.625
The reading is MPa 0.215
